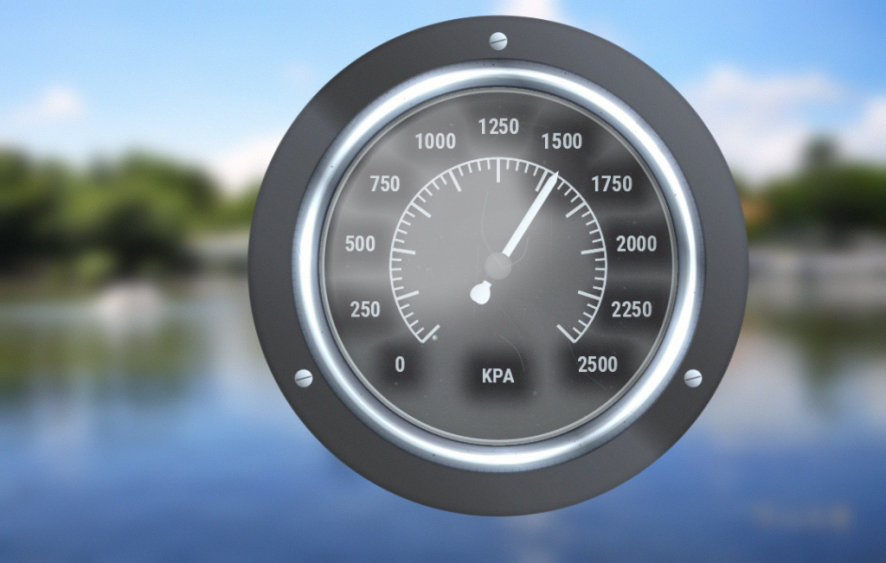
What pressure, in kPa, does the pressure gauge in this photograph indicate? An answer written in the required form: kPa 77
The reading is kPa 1550
